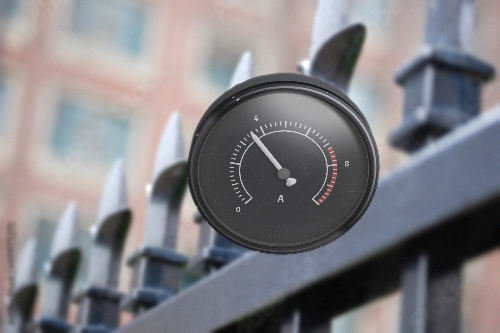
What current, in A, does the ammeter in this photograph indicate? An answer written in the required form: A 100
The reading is A 3.6
